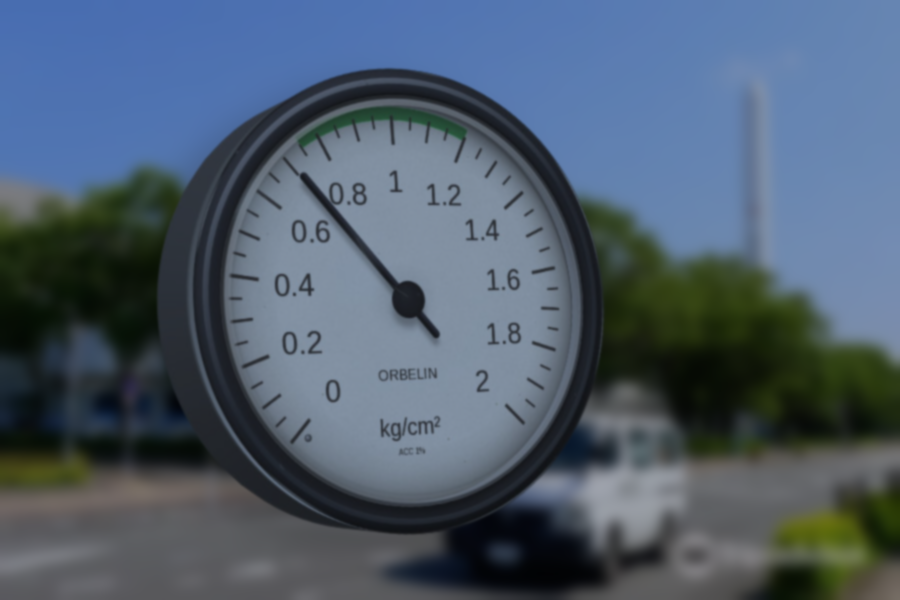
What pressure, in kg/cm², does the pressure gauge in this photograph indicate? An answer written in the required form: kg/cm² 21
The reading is kg/cm² 0.7
